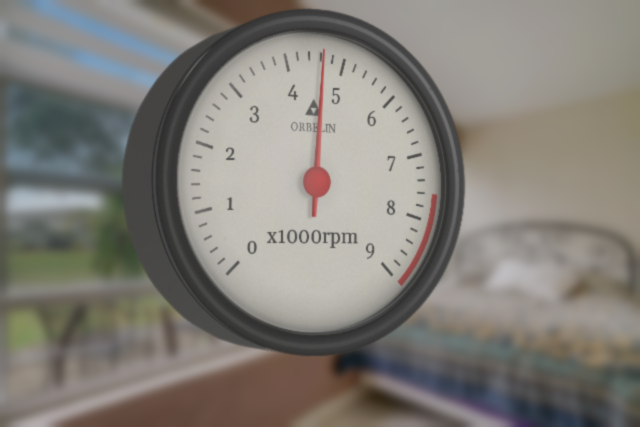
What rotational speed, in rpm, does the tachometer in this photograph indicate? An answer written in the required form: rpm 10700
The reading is rpm 4600
